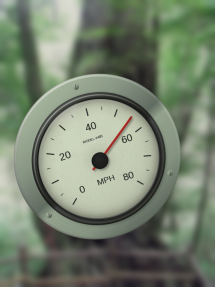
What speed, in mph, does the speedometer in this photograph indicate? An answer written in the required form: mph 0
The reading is mph 55
